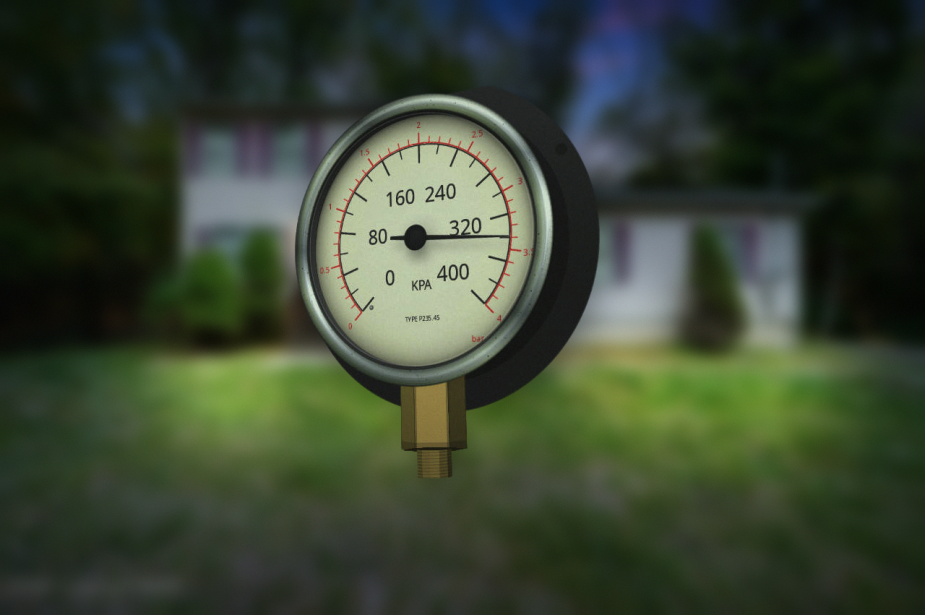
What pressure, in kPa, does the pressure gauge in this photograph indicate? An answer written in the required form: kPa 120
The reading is kPa 340
